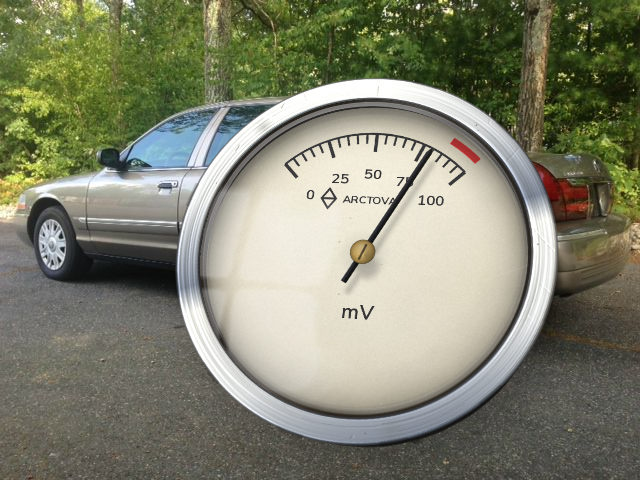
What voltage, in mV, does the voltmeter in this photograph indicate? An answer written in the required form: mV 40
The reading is mV 80
